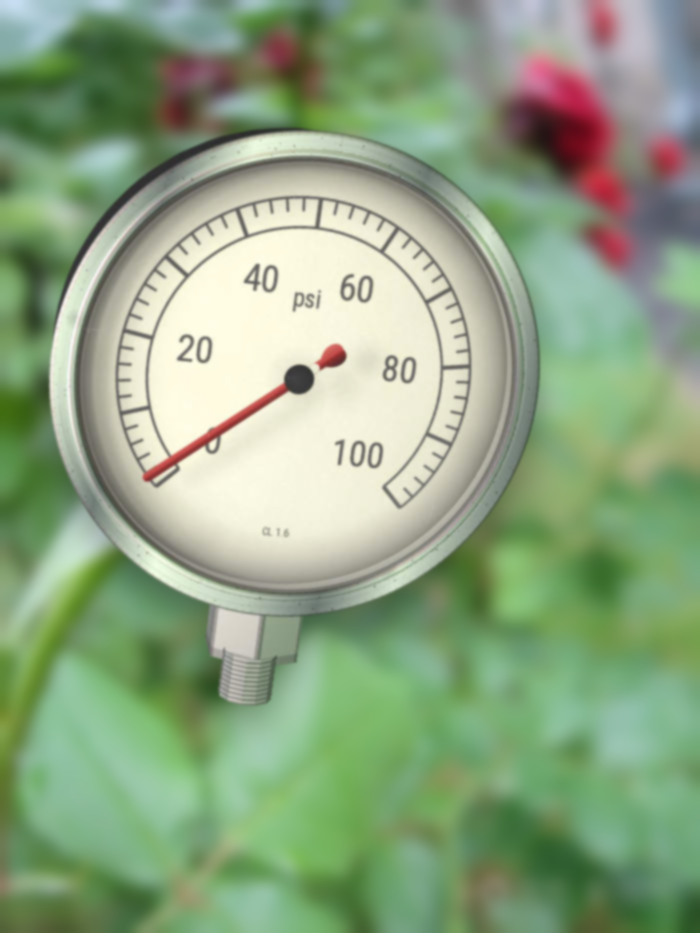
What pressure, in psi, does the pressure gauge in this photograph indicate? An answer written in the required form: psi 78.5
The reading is psi 2
